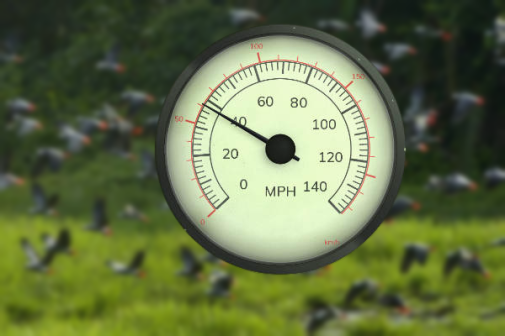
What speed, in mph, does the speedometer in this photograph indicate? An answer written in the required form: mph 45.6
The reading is mph 38
